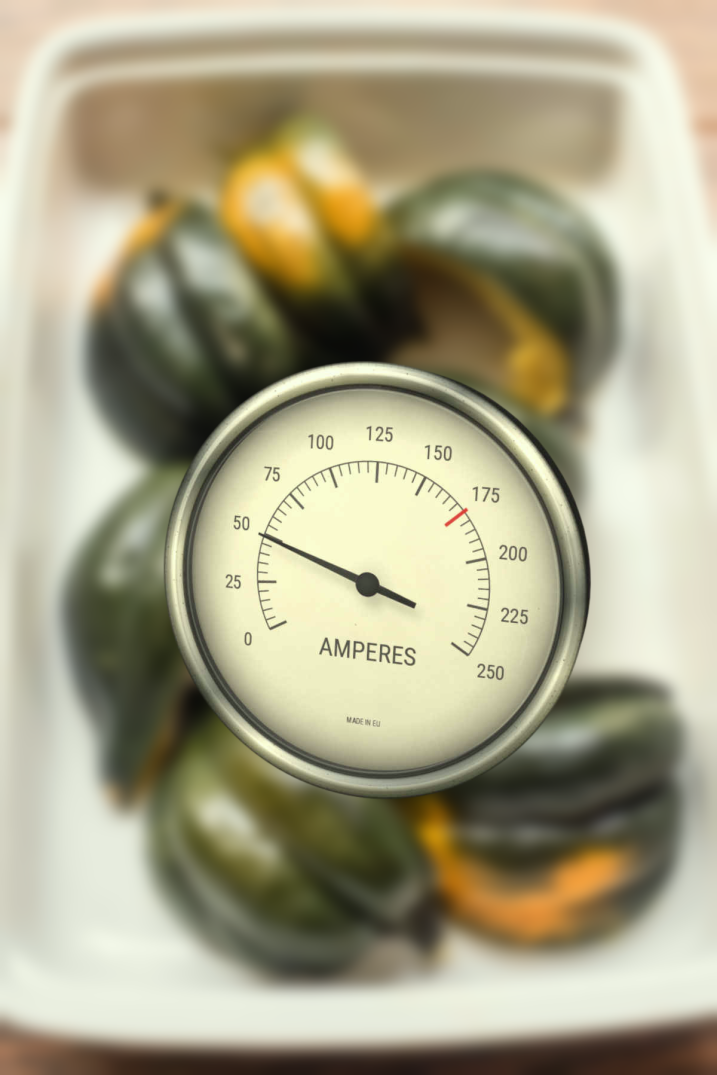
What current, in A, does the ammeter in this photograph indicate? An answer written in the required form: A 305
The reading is A 50
